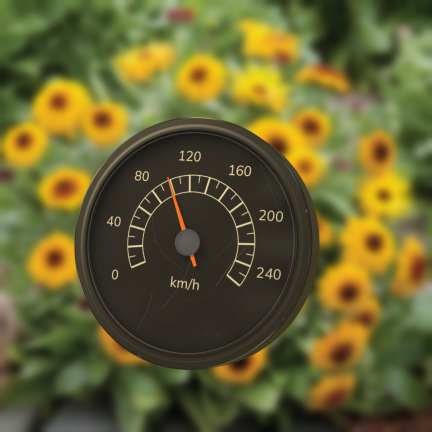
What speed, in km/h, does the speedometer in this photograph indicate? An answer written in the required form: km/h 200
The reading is km/h 100
